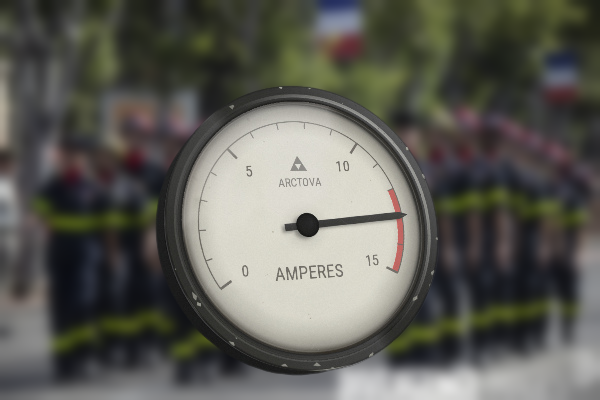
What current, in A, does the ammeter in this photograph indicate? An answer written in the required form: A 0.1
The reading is A 13
